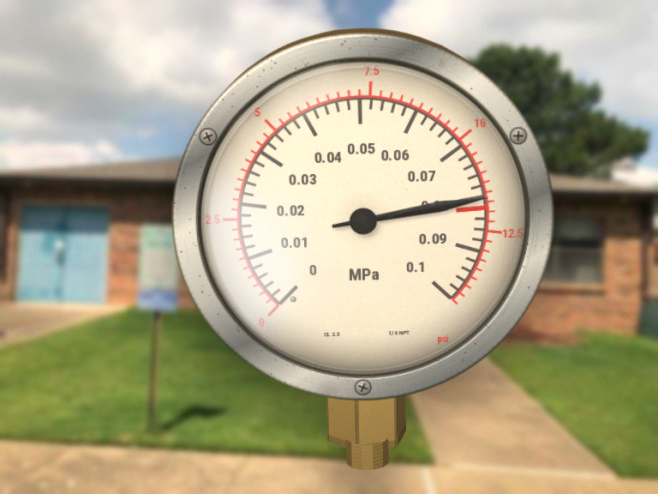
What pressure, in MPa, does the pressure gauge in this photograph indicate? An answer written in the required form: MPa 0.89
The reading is MPa 0.08
